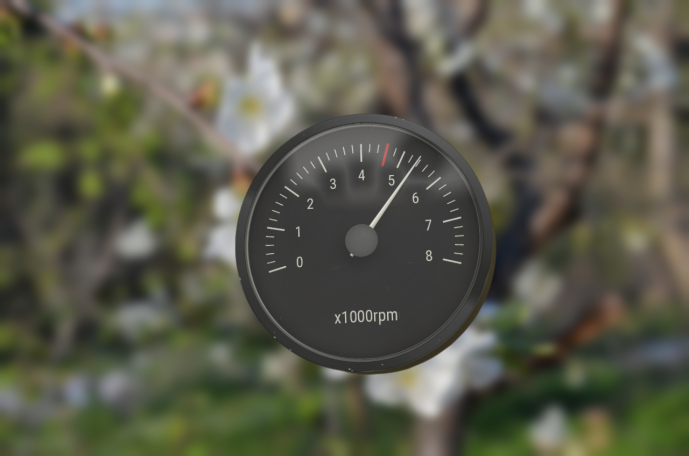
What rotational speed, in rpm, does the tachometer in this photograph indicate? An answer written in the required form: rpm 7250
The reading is rpm 5400
